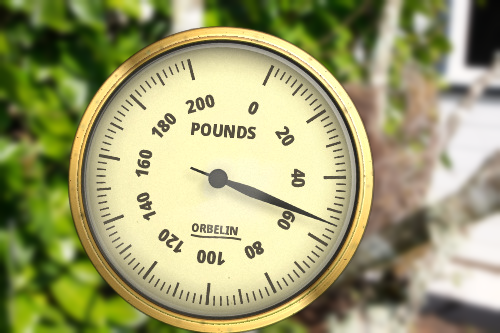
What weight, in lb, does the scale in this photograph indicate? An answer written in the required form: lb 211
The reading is lb 54
